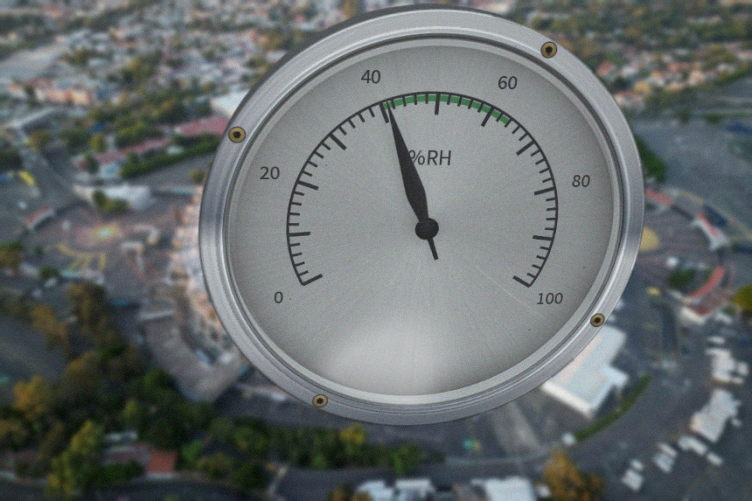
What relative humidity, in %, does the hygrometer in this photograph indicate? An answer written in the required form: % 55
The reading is % 41
